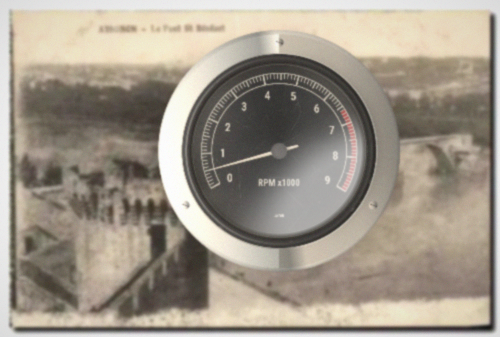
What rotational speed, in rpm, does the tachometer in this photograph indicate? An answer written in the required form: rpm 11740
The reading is rpm 500
